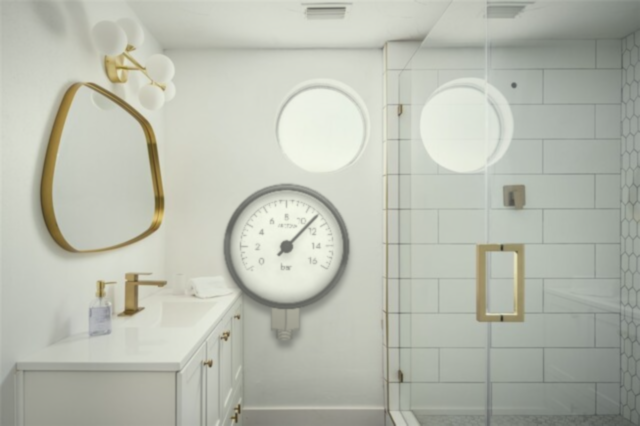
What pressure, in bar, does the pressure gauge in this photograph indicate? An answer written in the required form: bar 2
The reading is bar 11
